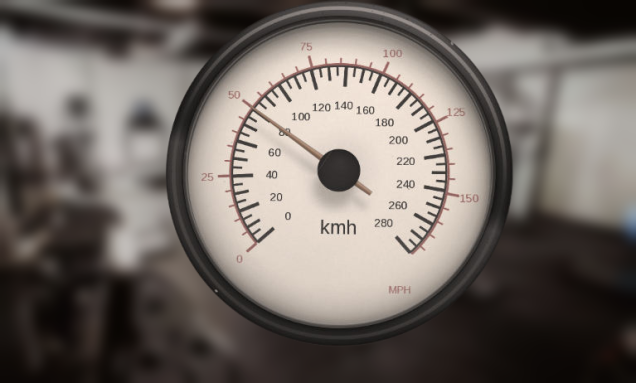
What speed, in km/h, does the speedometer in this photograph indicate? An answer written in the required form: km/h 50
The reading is km/h 80
